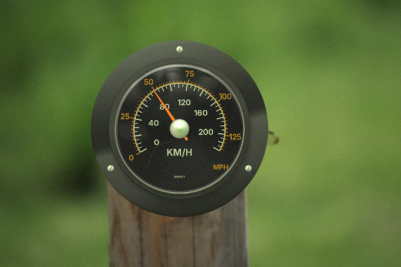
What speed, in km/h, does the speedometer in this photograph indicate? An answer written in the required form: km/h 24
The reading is km/h 80
